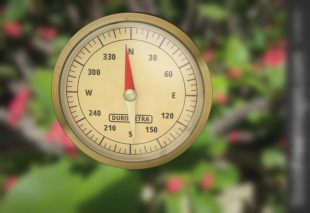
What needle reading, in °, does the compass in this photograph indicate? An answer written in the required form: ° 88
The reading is ° 355
